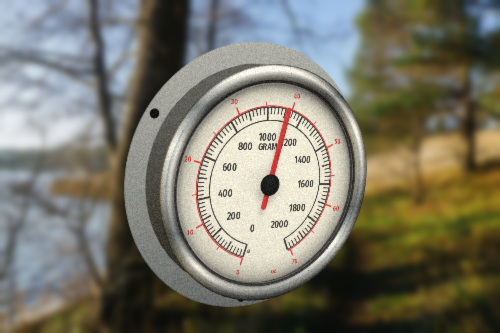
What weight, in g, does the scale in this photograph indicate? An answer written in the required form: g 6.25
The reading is g 1100
